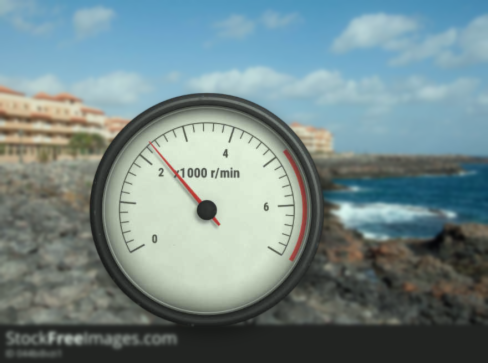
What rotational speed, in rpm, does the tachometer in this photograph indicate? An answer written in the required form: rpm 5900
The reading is rpm 2300
